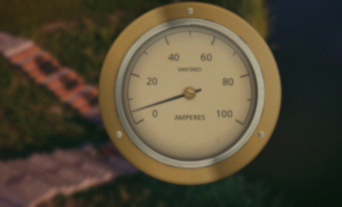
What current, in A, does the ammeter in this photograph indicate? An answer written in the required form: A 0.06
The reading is A 5
